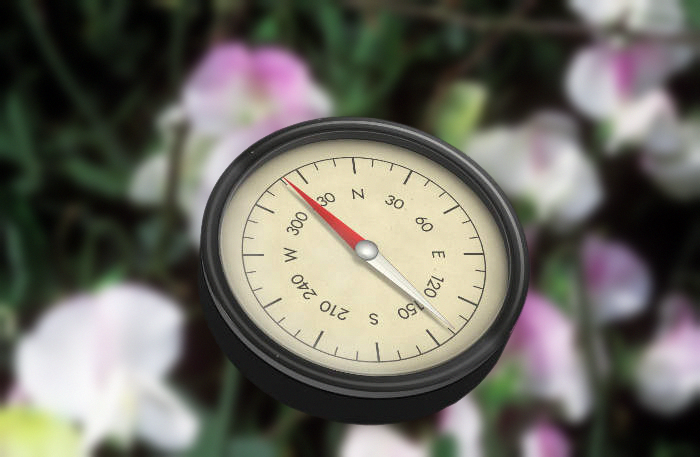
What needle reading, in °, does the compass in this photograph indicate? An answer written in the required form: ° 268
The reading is ° 320
